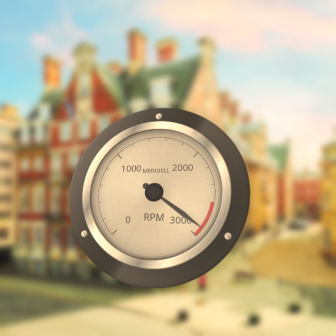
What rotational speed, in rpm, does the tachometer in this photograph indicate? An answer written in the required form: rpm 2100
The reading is rpm 2900
